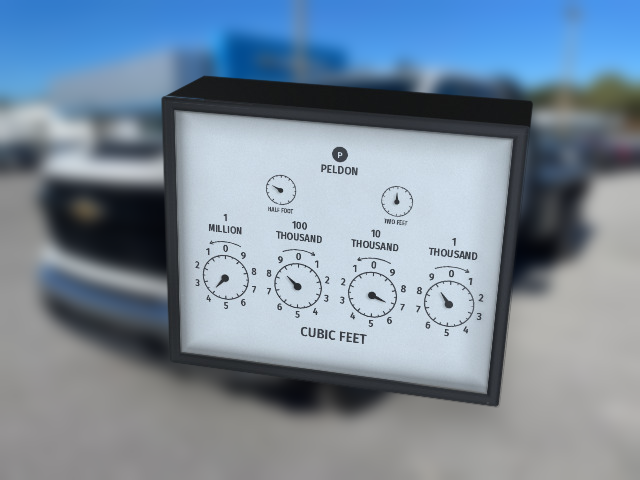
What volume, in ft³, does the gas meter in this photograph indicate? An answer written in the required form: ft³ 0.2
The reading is ft³ 386900
